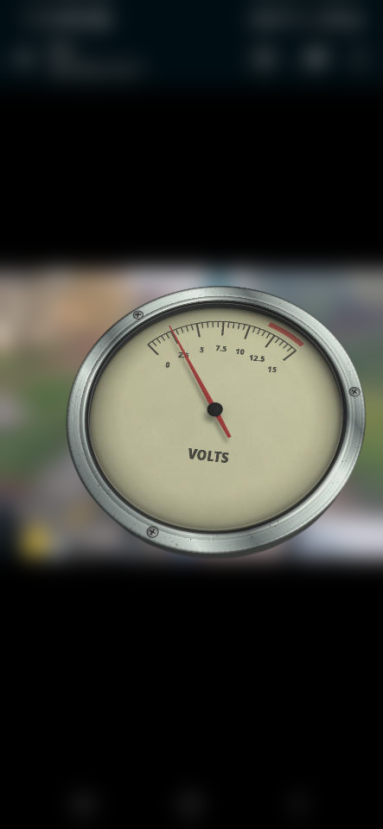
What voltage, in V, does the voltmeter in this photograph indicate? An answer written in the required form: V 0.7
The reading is V 2.5
